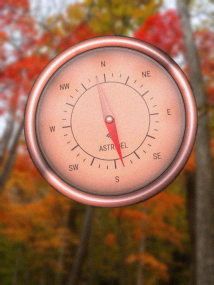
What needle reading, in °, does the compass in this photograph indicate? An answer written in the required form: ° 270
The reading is ° 170
